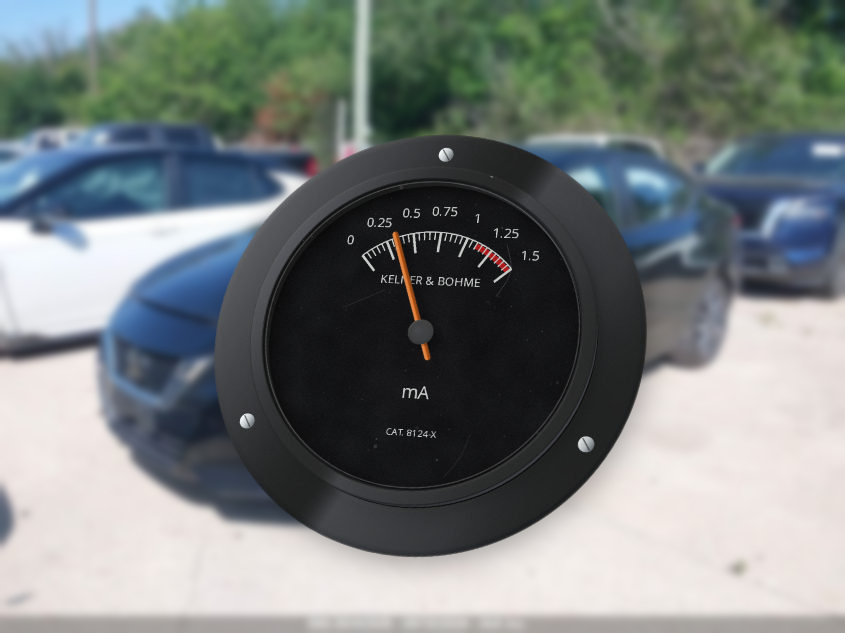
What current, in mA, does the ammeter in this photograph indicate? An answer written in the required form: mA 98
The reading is mA 0.35
